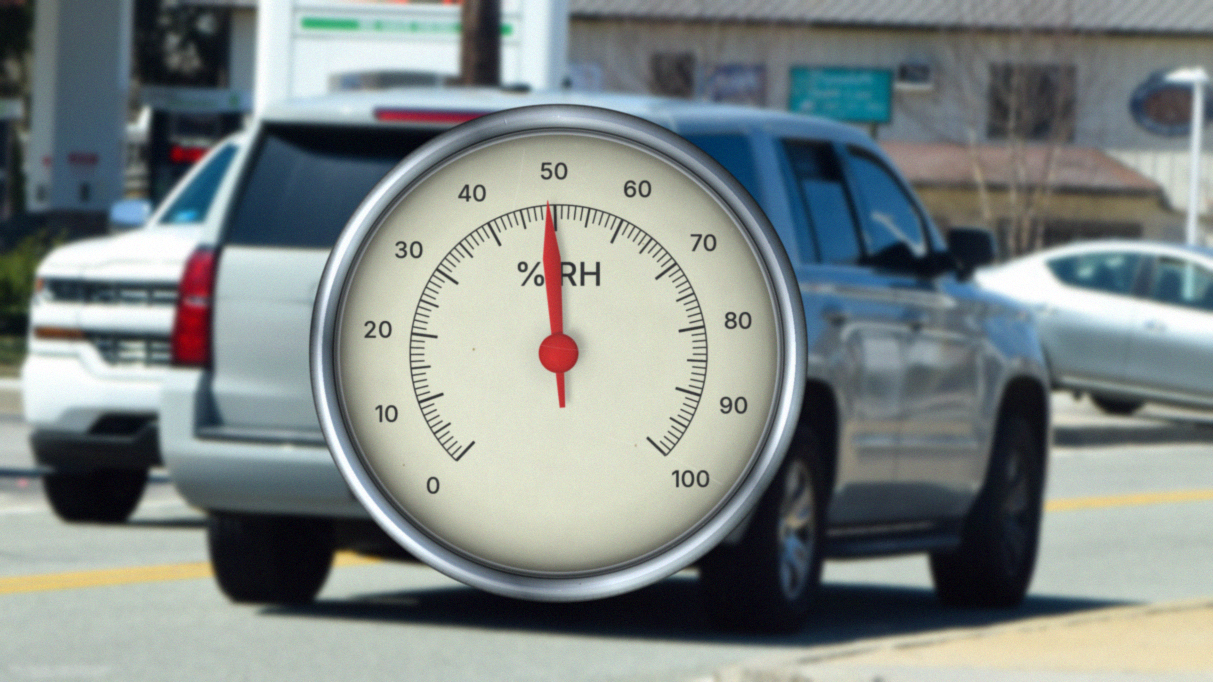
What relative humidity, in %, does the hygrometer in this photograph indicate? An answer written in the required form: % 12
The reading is % 49
